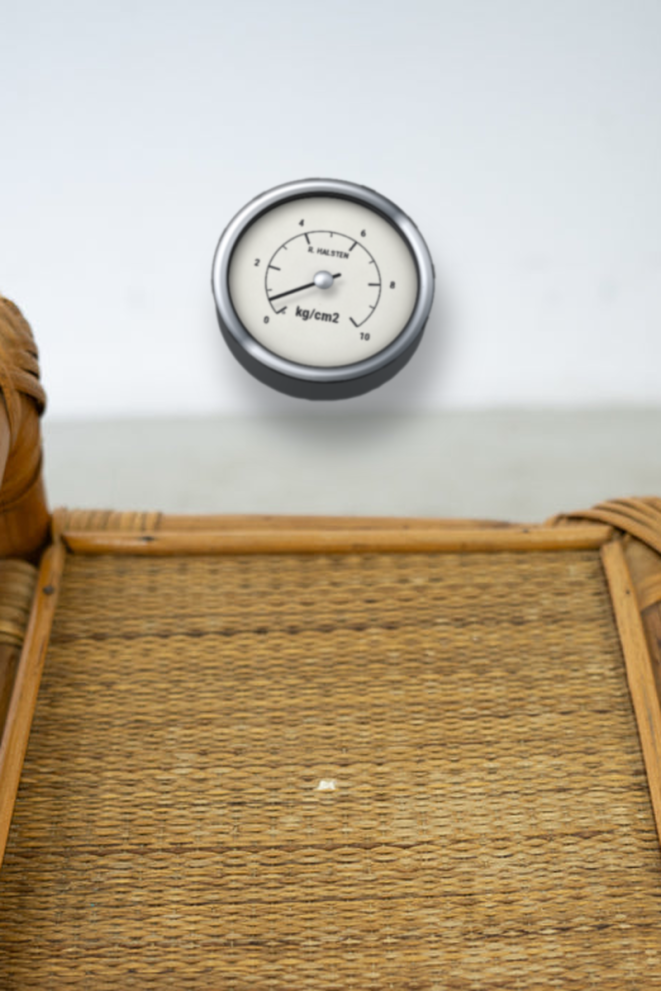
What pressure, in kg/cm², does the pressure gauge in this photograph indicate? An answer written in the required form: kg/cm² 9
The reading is kg/cm² 0.5
